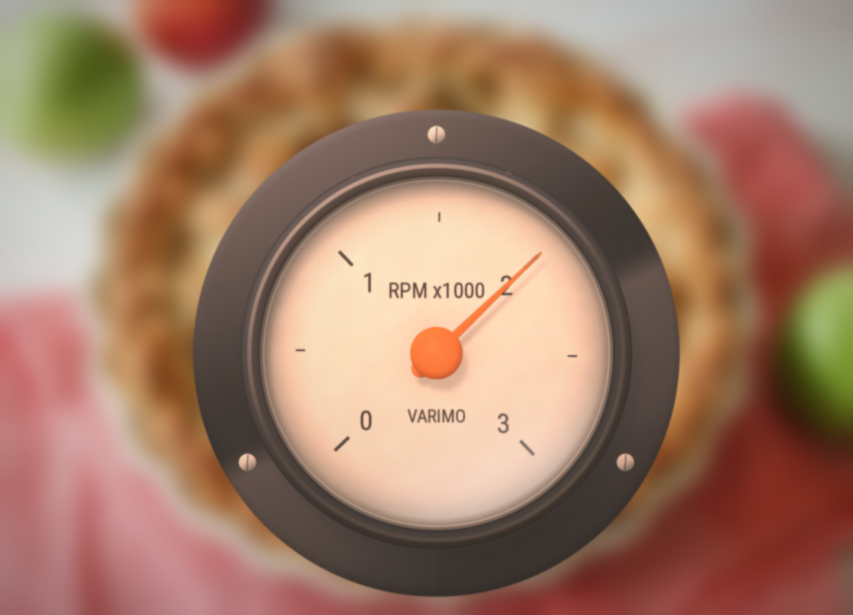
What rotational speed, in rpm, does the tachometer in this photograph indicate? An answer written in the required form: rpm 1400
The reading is rpm 2000
